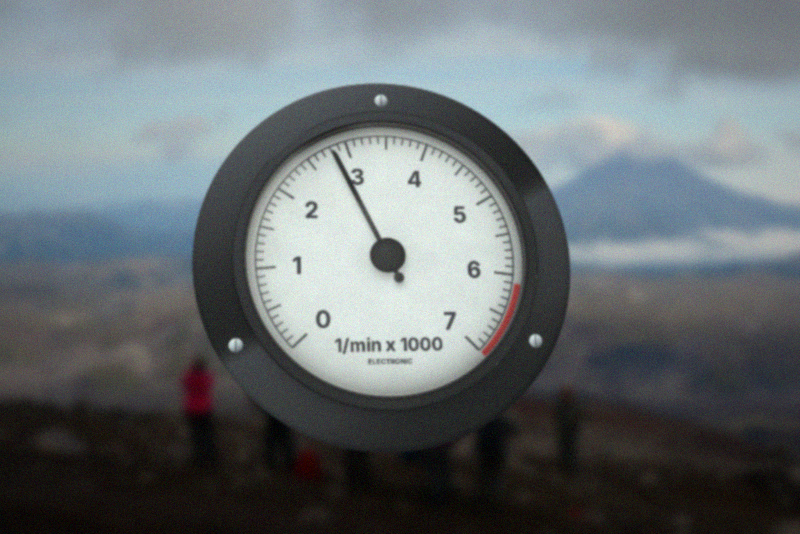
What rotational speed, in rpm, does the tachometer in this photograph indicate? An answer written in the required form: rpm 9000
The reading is rpm 2800
